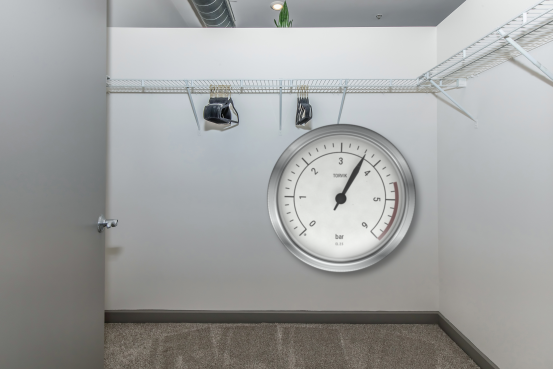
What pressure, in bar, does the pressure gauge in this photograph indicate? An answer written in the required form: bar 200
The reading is bar 3.6
